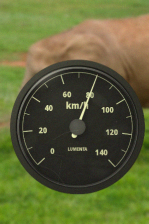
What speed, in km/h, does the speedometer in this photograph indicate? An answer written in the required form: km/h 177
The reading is km/h 80
